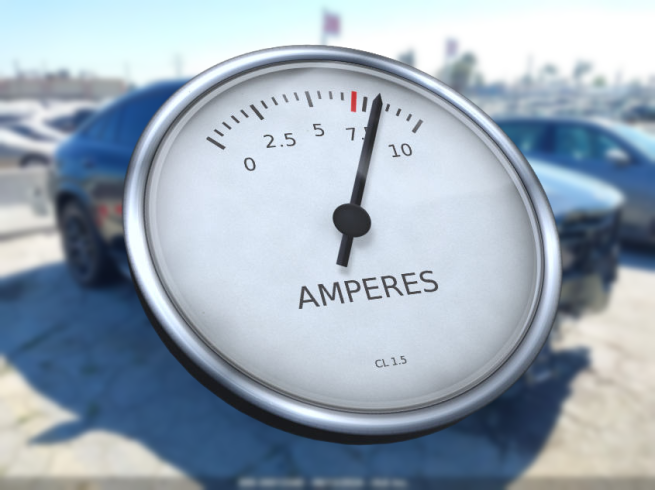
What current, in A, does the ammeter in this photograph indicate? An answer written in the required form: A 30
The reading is A 8
